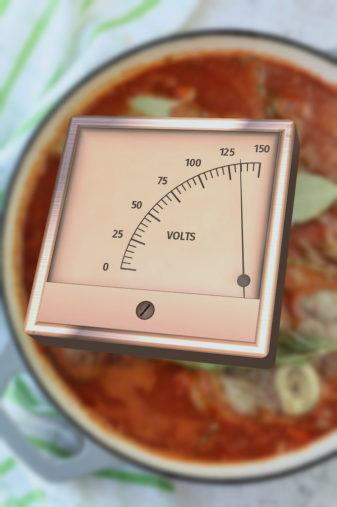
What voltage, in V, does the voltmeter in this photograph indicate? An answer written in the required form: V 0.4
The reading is V 135
